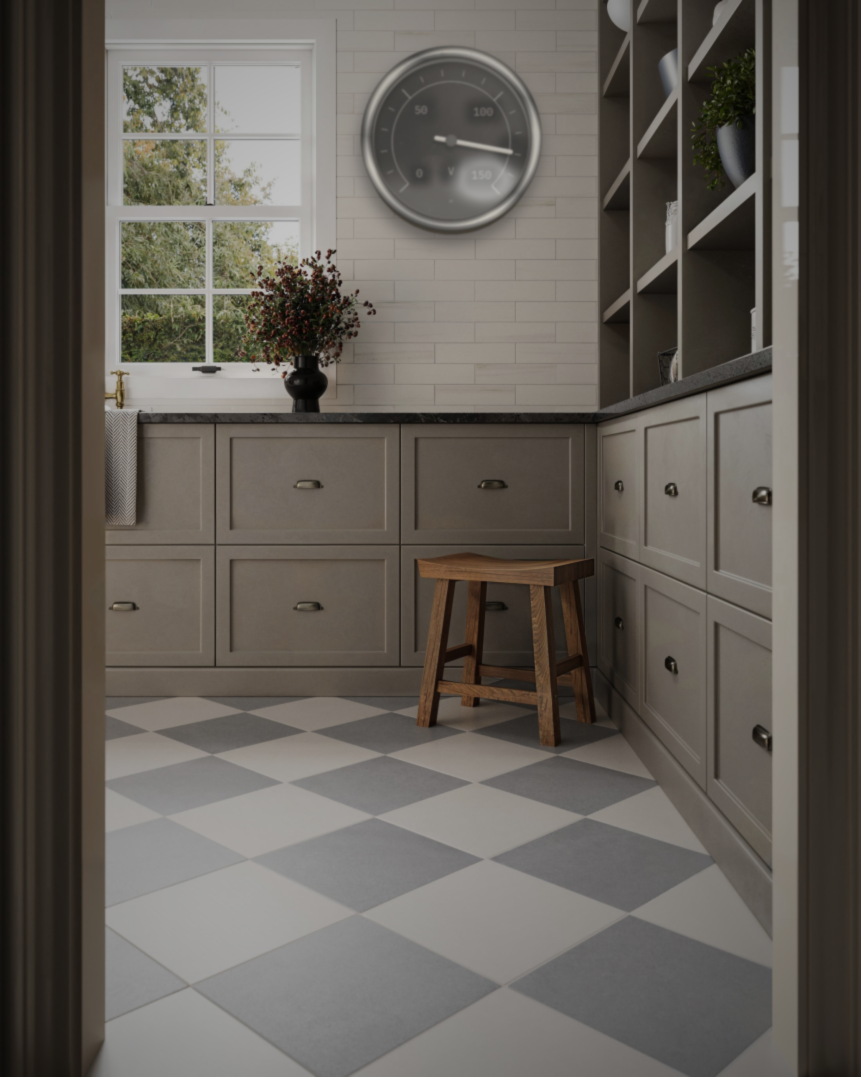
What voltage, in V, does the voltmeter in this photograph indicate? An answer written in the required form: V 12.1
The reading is V 130
